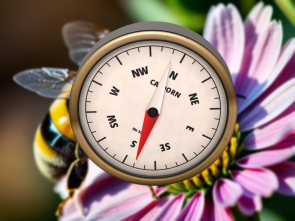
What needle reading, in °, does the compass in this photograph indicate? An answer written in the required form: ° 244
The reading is ° 170
